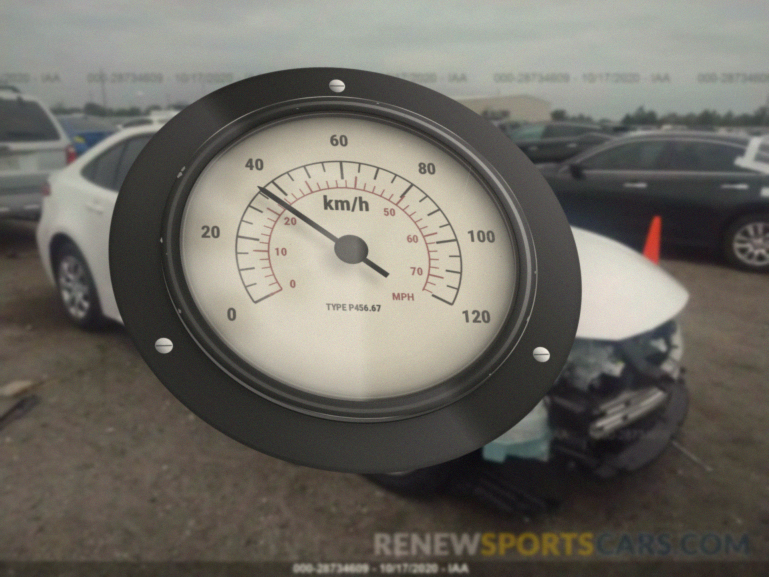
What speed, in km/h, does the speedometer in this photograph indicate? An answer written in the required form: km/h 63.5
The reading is km/h 35
